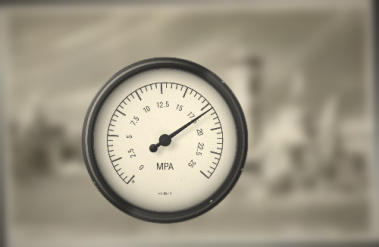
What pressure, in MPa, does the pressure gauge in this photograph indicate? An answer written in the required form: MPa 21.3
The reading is MPa 18
